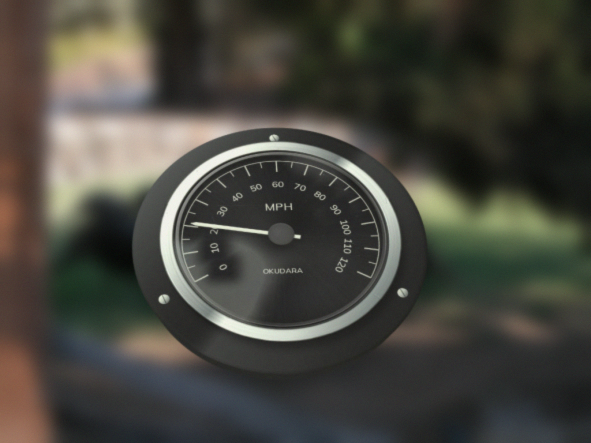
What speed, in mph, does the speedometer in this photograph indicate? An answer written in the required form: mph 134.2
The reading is mph 20
